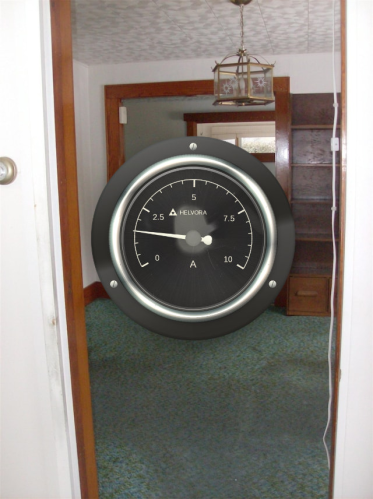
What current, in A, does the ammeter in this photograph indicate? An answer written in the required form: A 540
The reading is A 1.5
